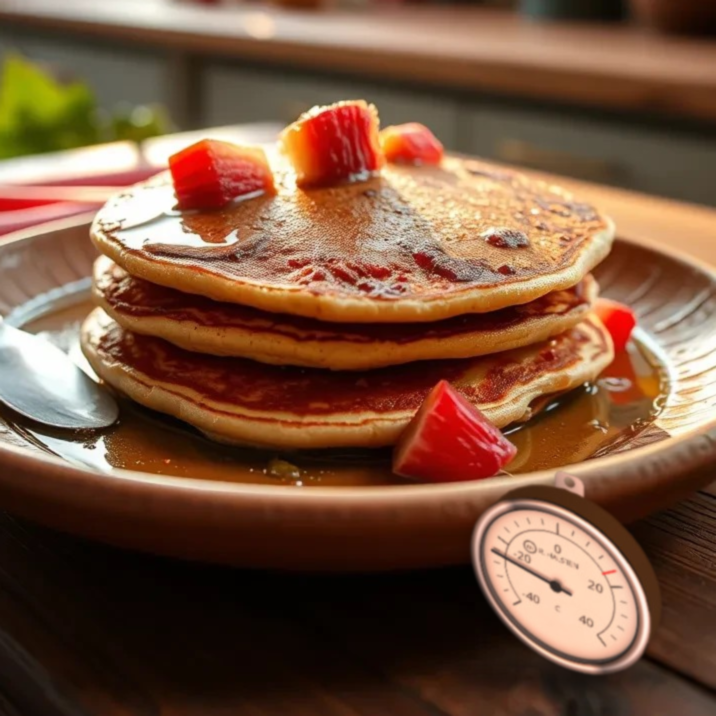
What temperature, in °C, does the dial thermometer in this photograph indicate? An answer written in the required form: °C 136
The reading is °C -24
